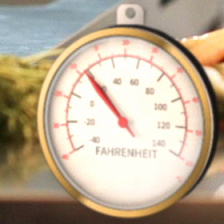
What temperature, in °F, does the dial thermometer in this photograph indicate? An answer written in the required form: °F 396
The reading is °F 20
